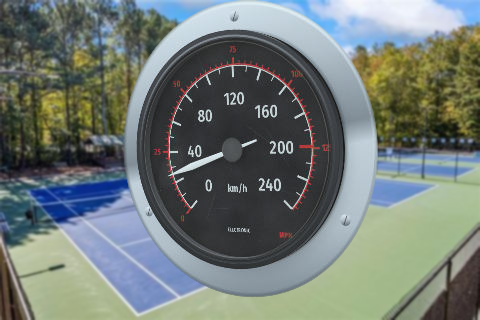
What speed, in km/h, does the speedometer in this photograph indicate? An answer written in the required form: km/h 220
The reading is km/h 25
